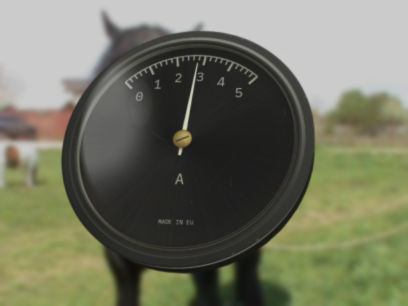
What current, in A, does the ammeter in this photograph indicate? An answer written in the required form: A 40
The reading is A 2.8
